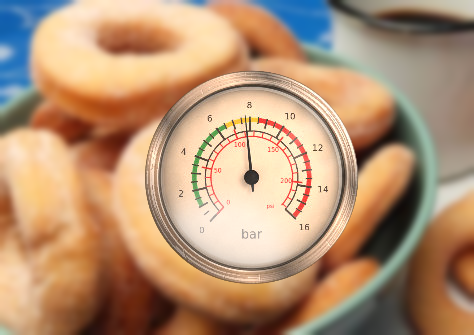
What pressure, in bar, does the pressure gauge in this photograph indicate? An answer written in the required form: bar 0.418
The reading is bar 7.75
